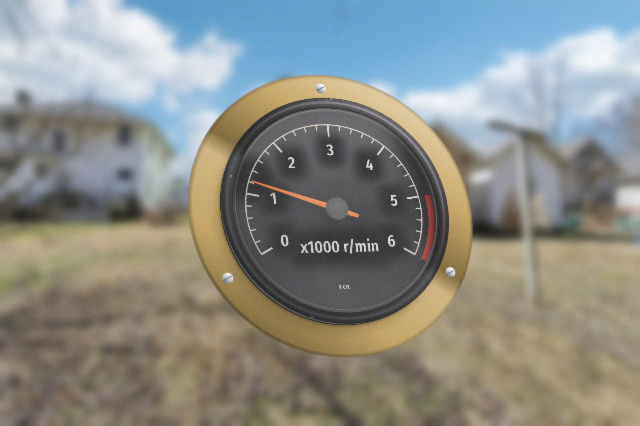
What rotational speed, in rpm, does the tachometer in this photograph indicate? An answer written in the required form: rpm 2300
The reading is rpm 1200
